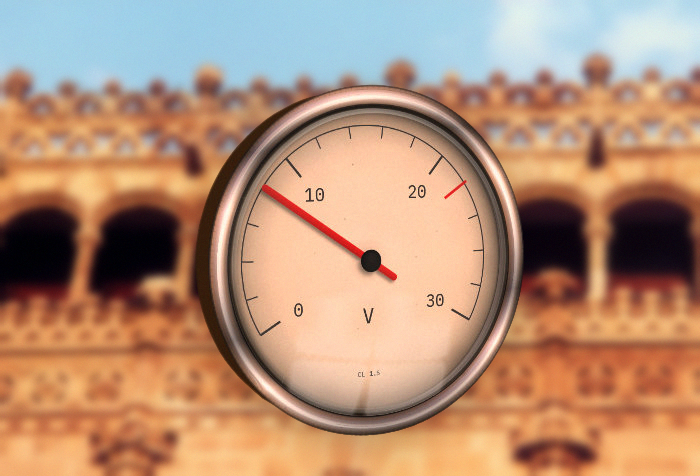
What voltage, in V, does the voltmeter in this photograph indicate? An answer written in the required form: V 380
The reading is V 8
